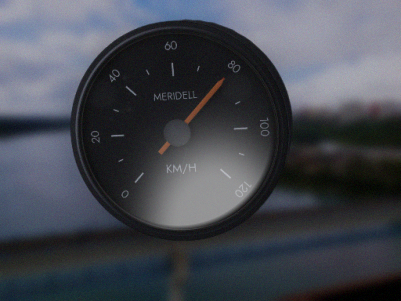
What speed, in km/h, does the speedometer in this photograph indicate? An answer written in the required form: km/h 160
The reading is km/h 80
